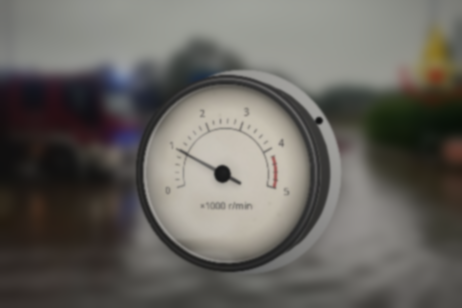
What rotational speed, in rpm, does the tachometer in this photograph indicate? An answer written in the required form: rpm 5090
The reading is rpm 1000
